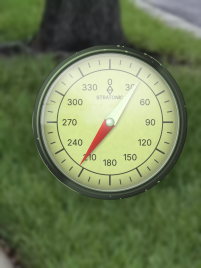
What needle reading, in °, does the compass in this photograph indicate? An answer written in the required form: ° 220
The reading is ° 215
